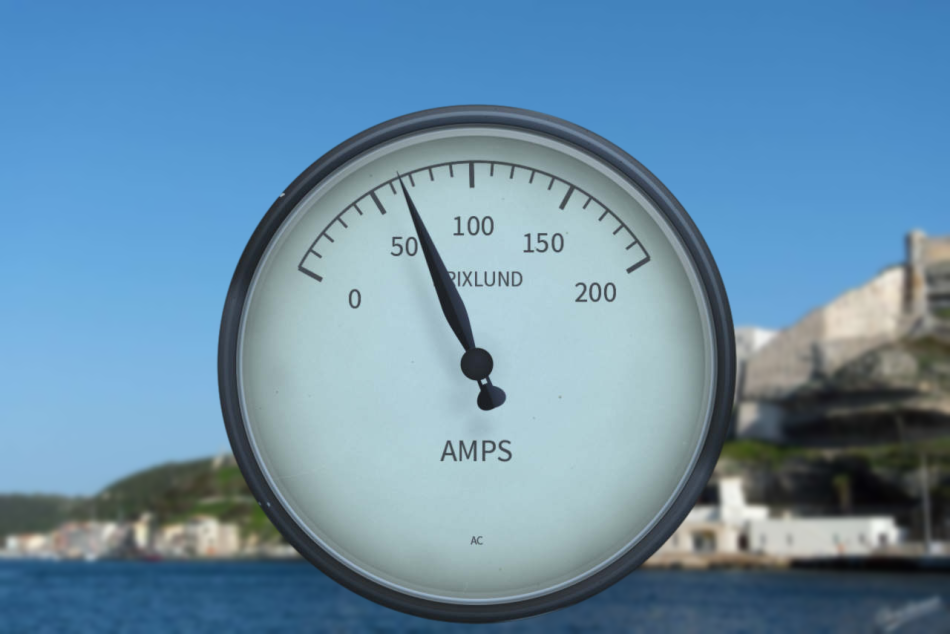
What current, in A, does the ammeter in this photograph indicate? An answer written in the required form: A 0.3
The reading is A 65
